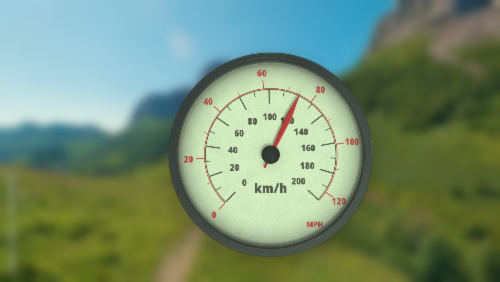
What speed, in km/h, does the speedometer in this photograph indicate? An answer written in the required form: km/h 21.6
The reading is km/h 120
